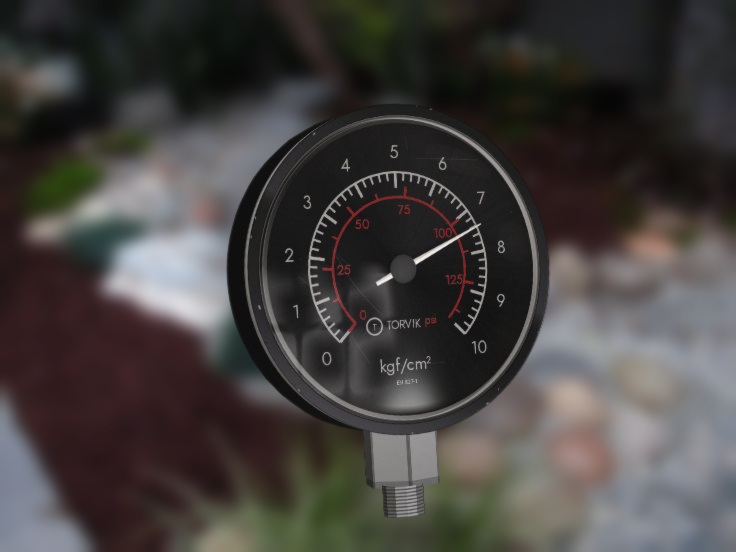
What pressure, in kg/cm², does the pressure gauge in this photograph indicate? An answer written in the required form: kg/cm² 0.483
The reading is kg/cm² 7.4
